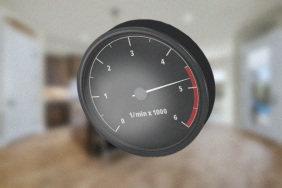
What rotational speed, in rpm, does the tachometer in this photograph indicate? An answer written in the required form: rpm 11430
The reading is rpm 4750
